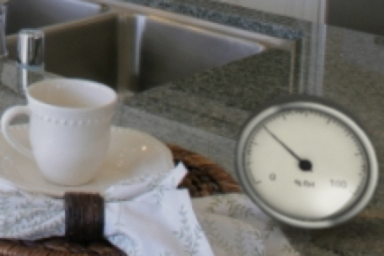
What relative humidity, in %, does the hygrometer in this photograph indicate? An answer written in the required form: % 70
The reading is % 30
